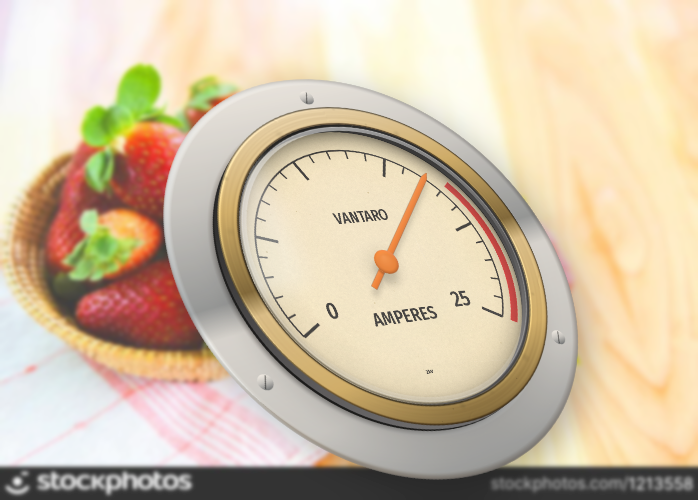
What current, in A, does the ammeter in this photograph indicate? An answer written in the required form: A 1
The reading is A 17
